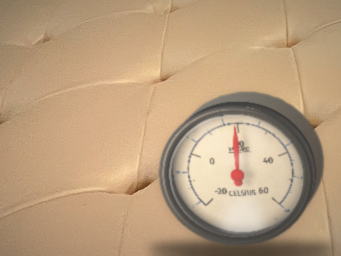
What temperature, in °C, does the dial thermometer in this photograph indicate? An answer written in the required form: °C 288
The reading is °C 20
